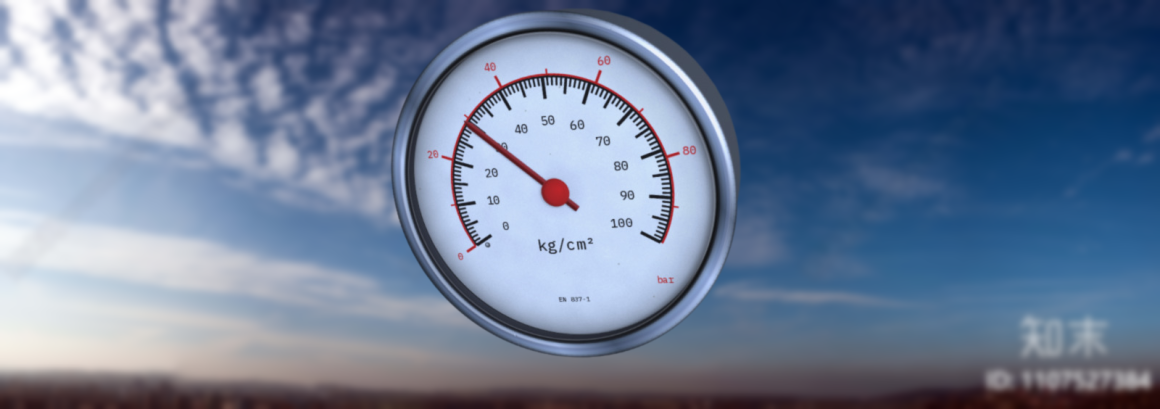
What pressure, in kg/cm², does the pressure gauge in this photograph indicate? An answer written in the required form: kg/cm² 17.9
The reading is kg/cm² 30
